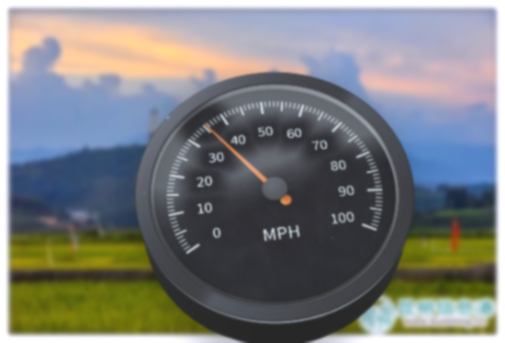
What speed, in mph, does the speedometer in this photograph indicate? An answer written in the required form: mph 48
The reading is mph 35
